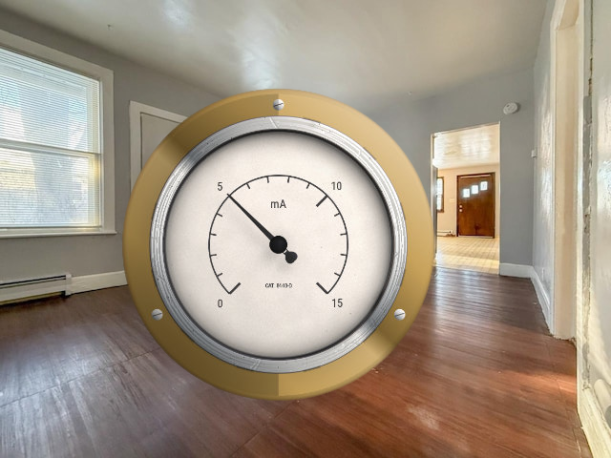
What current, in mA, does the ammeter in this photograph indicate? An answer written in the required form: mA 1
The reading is mA 5
